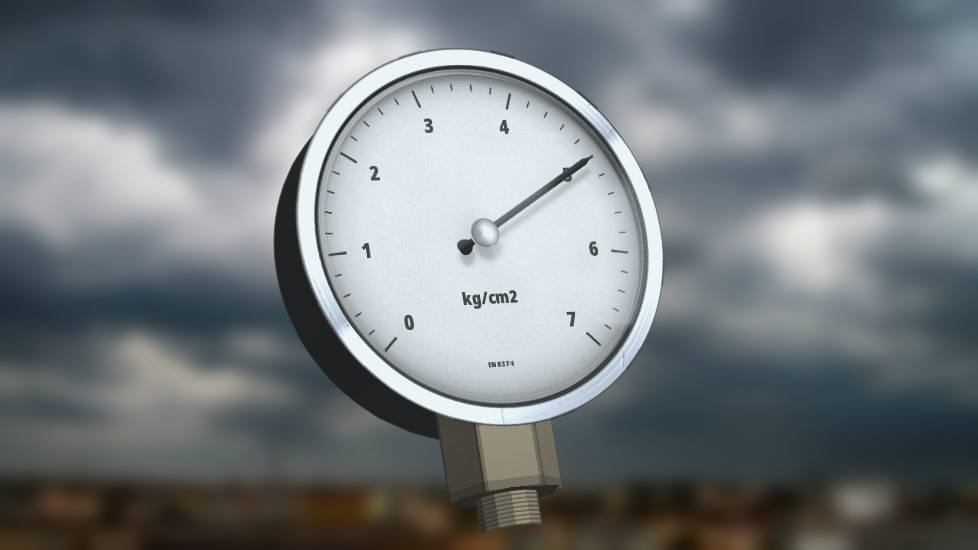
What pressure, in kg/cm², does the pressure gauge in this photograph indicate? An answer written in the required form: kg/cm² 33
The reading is kg/cm² 5
